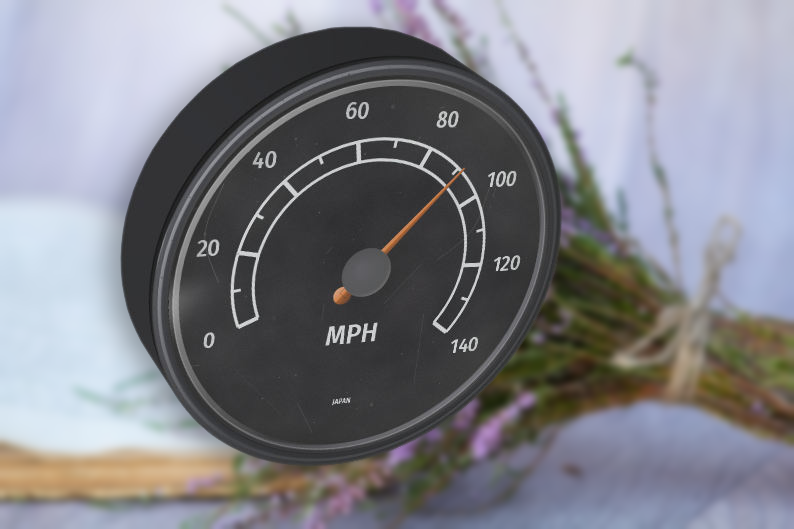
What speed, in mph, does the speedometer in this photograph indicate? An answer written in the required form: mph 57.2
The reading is mph 90
